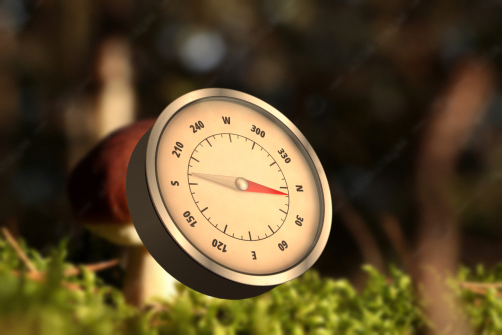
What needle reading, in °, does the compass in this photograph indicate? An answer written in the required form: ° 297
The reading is ° 10
